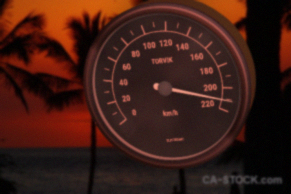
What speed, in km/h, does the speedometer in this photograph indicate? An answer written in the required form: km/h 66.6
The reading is km/h 210
